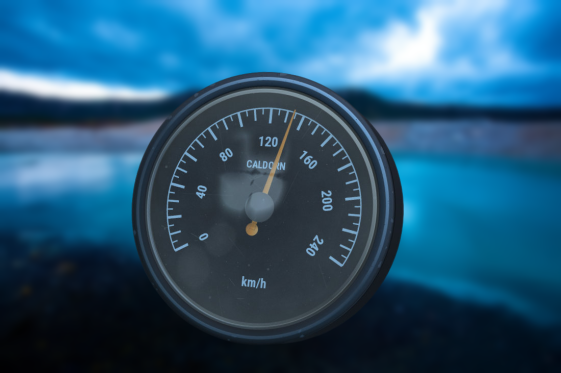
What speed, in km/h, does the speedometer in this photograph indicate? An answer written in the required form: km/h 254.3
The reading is km/h 135
